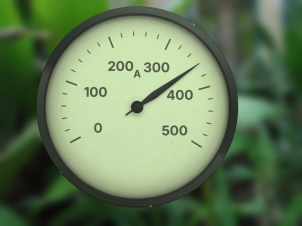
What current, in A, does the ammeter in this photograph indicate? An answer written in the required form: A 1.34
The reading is A 360
